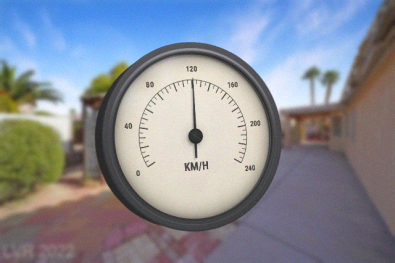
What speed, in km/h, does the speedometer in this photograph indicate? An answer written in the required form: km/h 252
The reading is km/h 120
